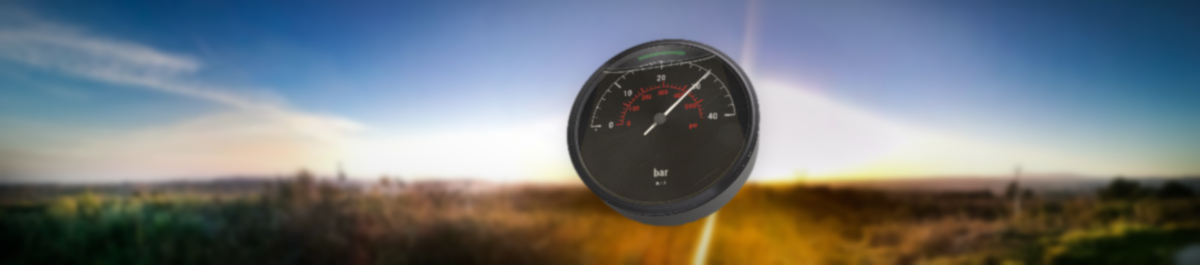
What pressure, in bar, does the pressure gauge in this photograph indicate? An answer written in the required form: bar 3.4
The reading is bar 30
